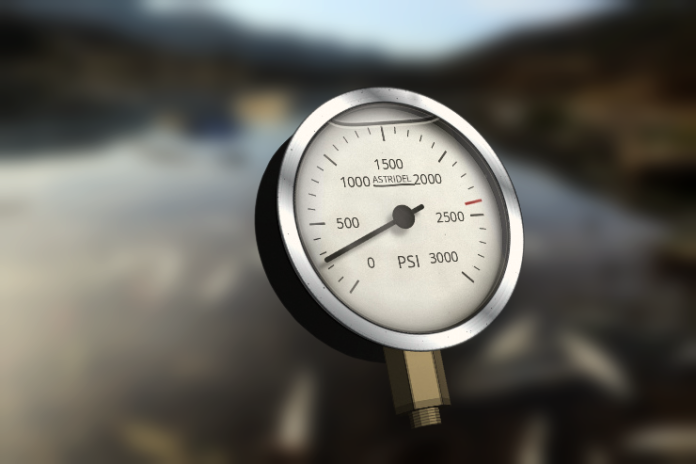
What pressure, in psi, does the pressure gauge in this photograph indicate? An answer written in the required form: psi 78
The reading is psi 250
